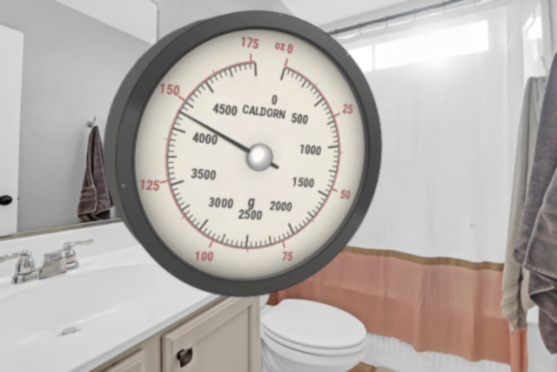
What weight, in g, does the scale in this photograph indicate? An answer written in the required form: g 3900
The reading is g 4150
